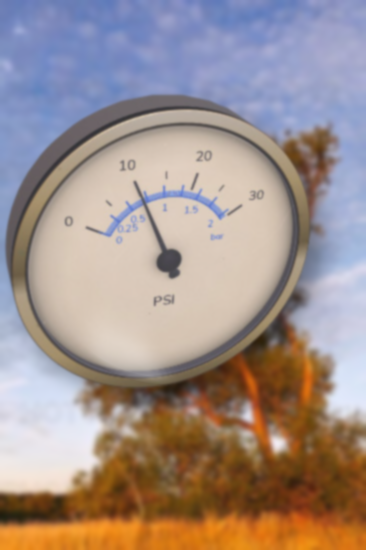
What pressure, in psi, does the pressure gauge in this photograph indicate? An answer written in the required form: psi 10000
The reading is psi 10
